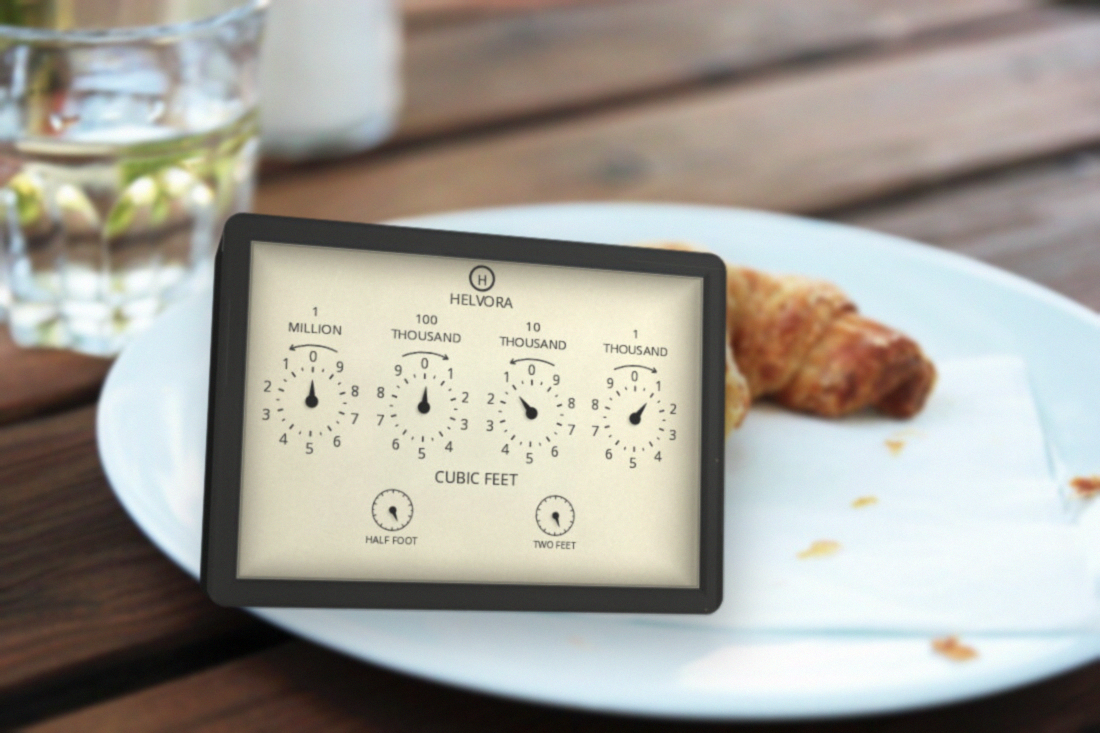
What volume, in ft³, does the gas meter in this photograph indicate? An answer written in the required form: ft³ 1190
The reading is ft³ 1100
